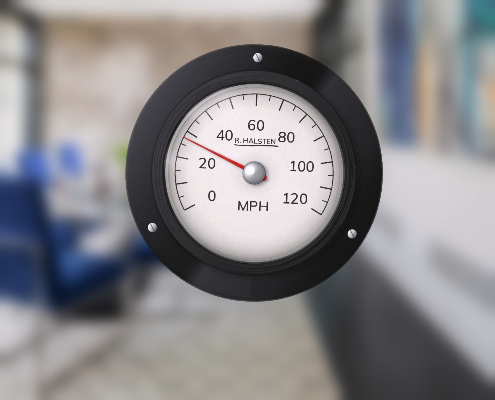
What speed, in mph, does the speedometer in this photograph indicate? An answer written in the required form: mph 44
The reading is mph 27.5
